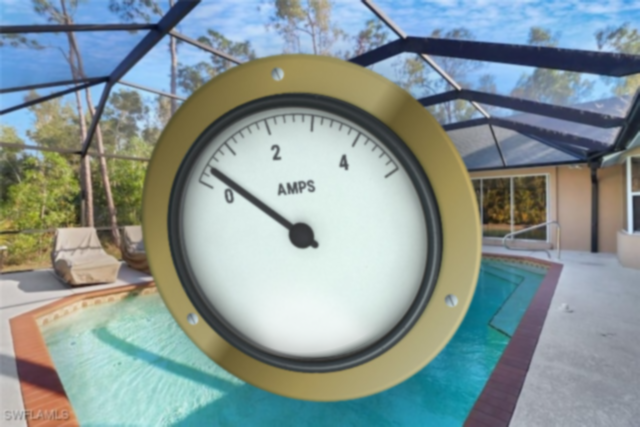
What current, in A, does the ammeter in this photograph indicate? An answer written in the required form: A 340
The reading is A 0.4
